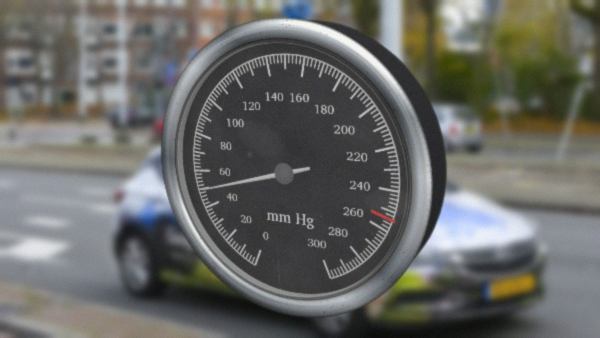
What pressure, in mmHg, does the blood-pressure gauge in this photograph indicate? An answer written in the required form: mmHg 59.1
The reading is mmHg 50
